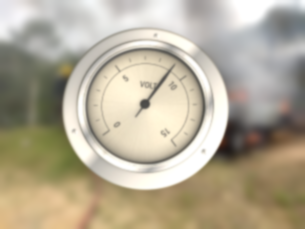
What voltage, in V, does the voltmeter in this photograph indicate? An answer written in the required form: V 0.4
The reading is V 9
